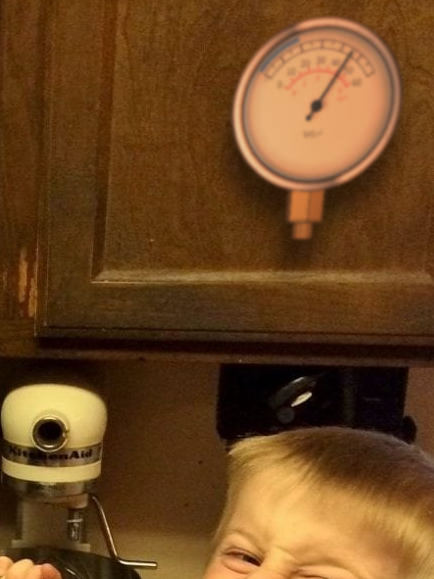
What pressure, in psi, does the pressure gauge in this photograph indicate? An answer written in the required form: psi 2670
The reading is psi 45
